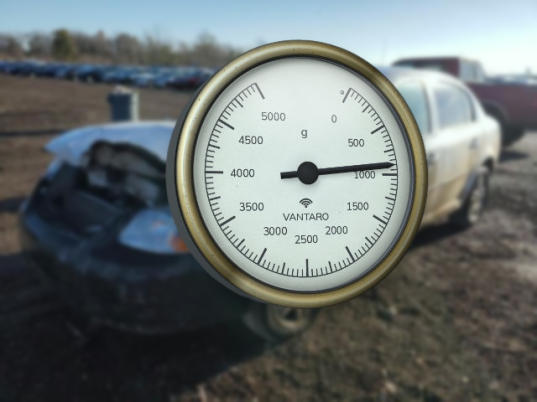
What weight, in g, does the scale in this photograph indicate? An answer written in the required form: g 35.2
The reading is g 900
